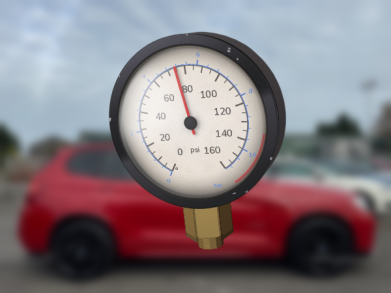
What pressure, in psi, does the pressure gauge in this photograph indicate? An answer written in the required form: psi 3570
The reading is psi 75
